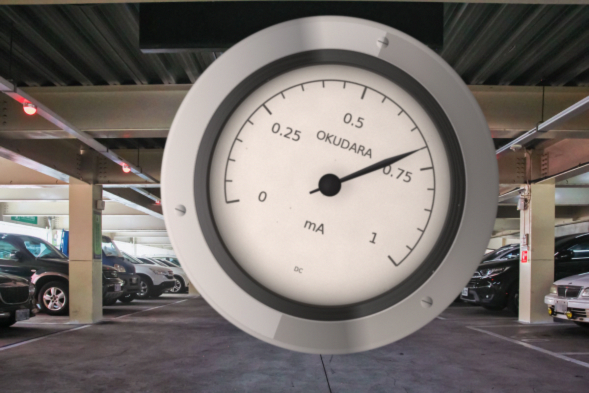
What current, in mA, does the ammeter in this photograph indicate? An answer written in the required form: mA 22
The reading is mA 0.7
